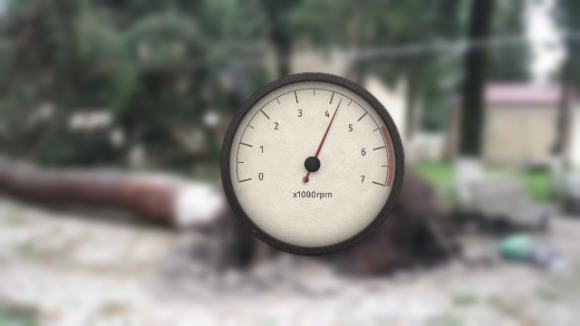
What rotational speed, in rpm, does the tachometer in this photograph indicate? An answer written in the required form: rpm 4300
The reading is rpm 4250
